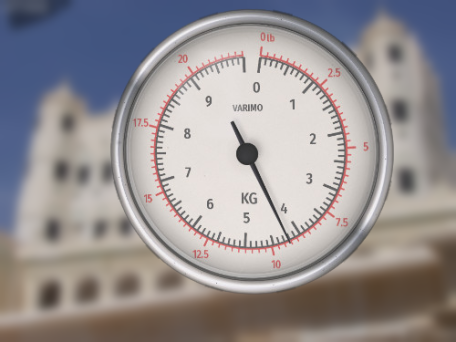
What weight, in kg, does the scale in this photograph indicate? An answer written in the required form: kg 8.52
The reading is kg 4.2
